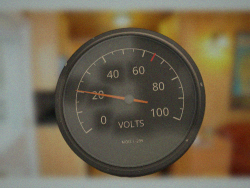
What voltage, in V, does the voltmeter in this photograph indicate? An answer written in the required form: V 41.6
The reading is V 20
